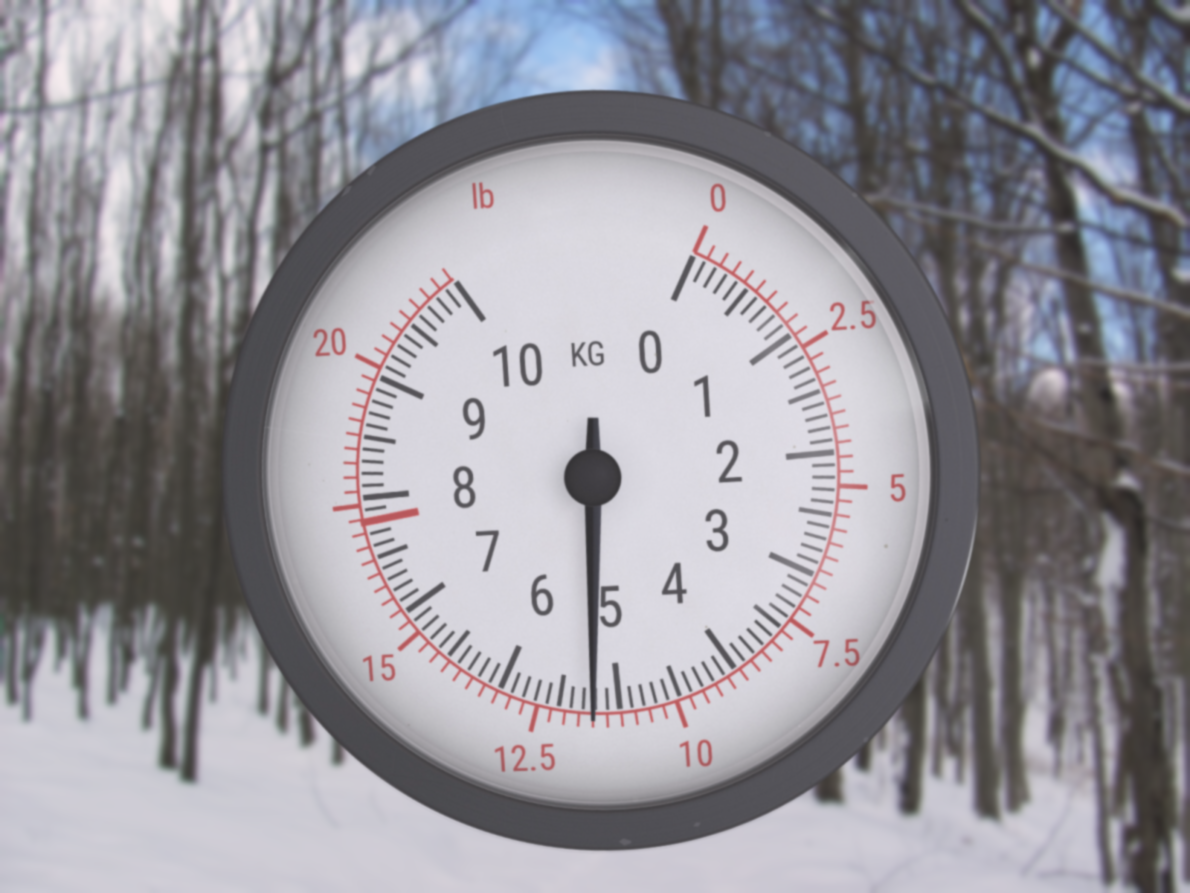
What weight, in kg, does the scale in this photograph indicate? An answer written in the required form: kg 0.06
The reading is kg 5.2
